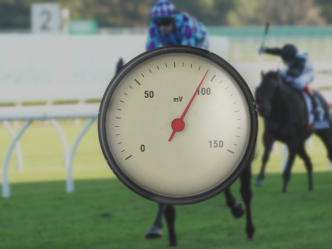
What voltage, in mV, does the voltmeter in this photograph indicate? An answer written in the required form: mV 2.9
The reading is mV 95
